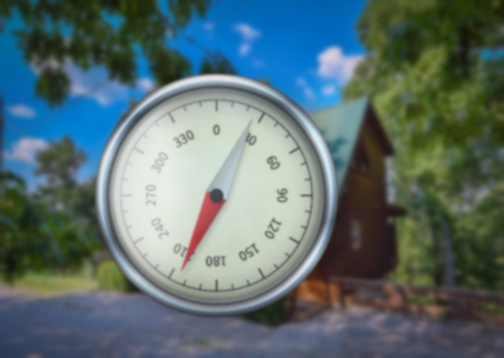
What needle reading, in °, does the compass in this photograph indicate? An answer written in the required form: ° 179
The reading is ° 205
